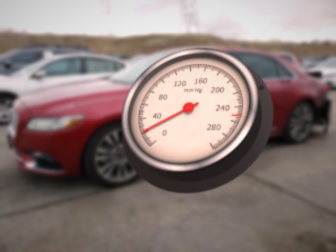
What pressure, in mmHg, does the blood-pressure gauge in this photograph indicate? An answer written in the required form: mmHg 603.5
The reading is mmHg 20
